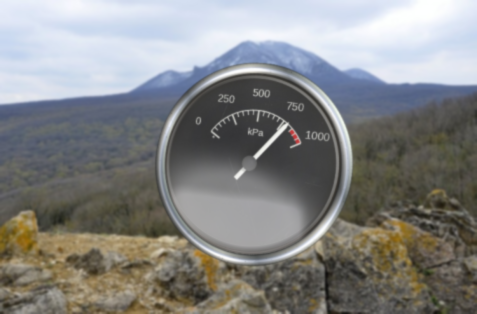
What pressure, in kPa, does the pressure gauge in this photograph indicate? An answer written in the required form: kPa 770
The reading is kPa 800
